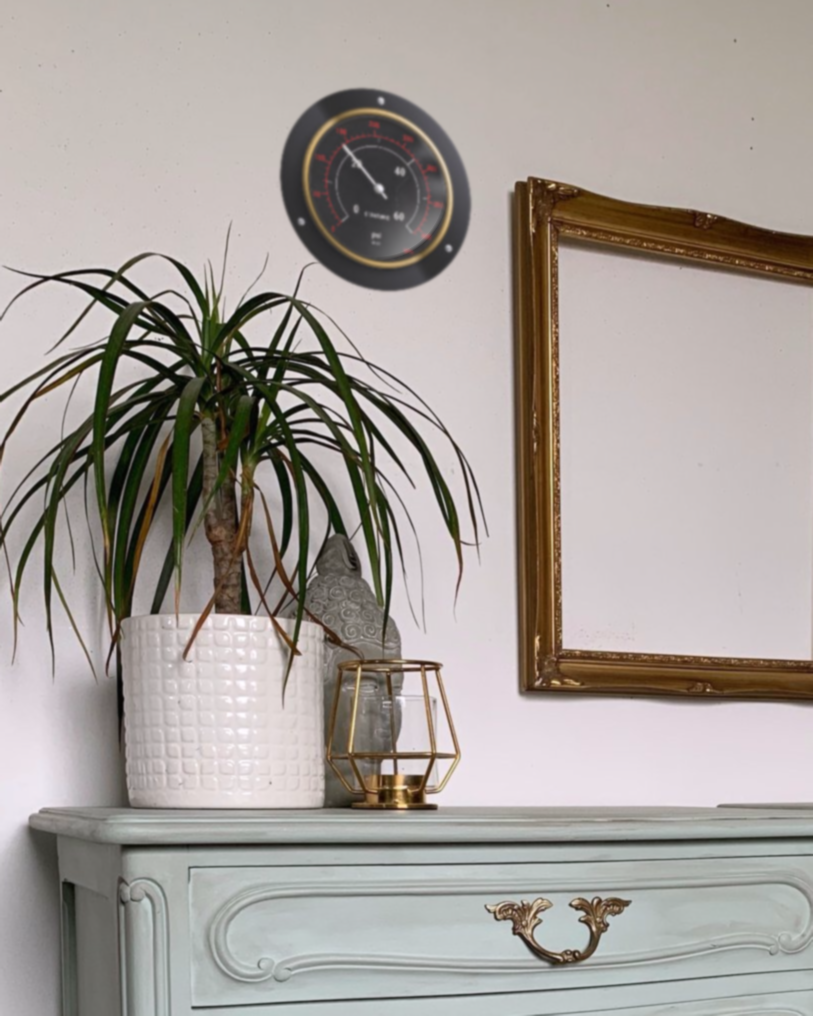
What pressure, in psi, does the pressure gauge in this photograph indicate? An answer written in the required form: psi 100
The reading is psi 20
